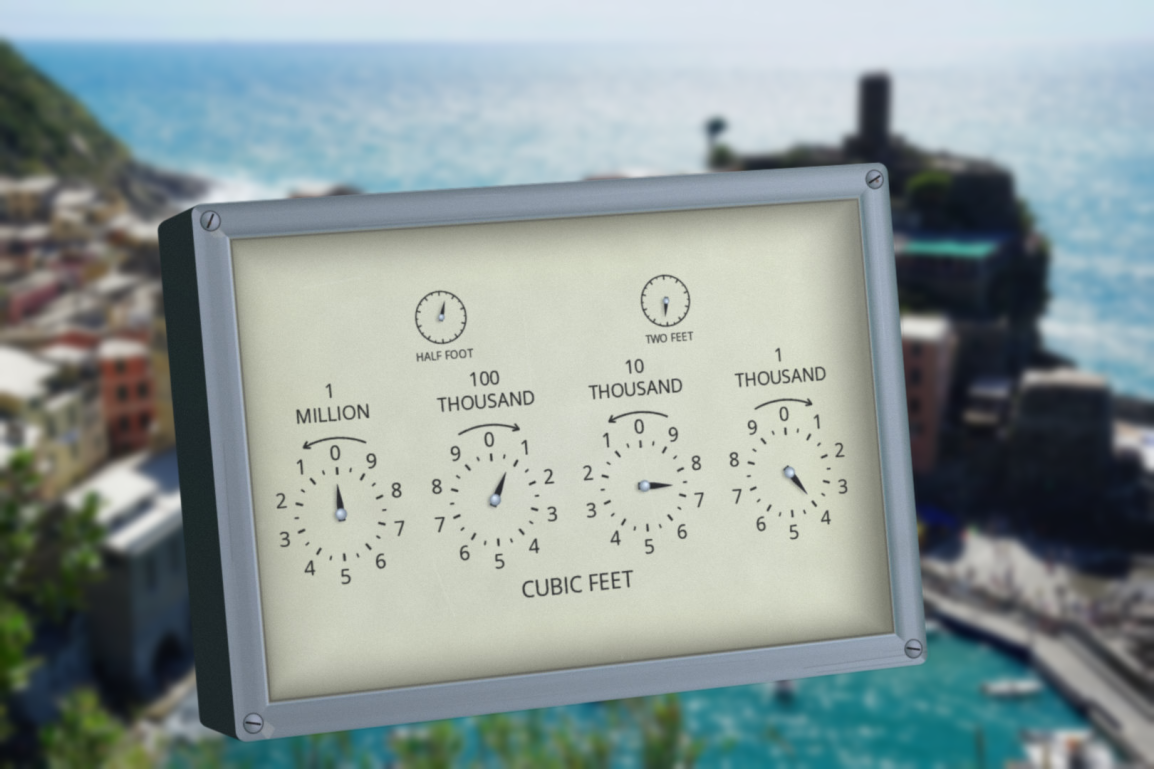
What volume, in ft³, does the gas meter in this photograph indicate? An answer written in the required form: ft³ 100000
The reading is ft³ 7400
